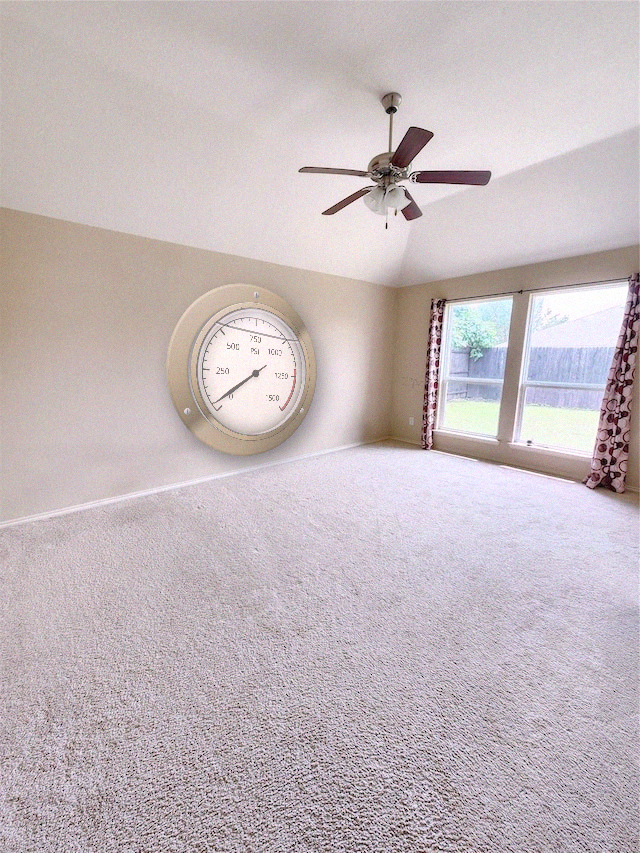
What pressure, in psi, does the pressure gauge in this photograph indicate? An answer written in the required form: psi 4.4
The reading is psi 50
